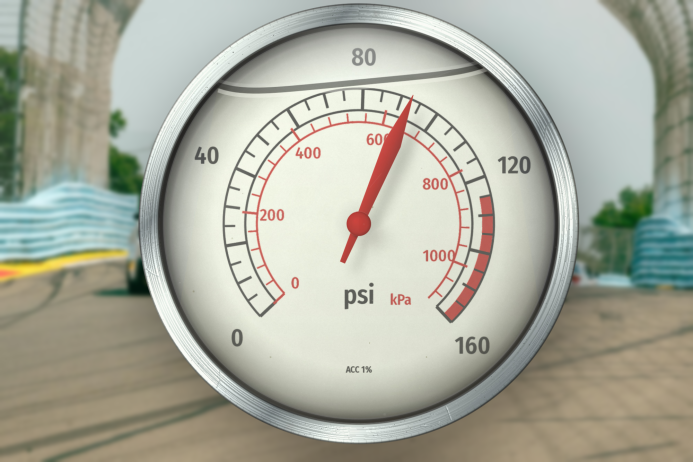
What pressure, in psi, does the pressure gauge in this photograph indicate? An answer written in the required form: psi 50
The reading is psi 92.5
